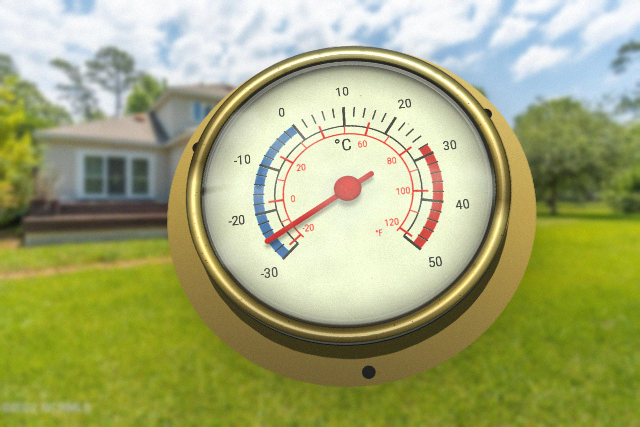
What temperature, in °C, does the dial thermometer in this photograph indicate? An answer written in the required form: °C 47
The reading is °C -26
